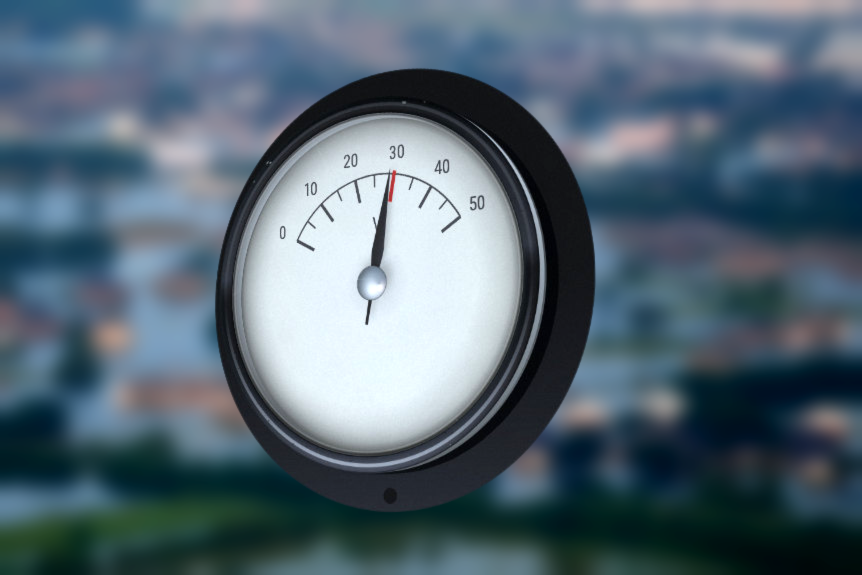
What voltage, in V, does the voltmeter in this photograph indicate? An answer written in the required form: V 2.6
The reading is V 30
